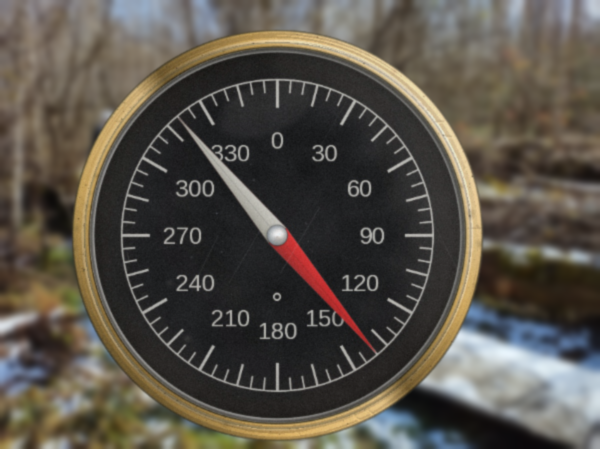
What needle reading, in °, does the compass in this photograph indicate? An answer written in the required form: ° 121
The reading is ° 140
